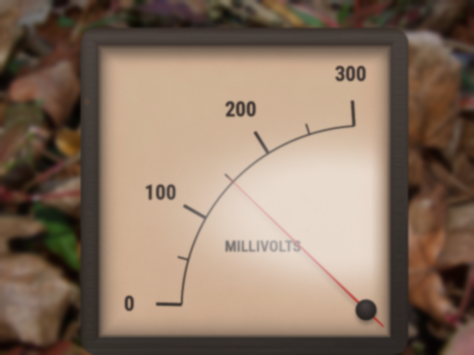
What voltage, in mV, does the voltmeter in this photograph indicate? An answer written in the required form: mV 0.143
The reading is mV 150
